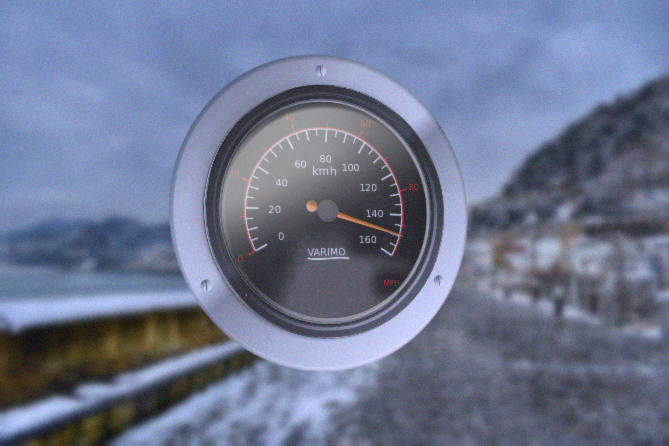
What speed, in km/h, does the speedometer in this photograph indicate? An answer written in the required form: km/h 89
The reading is km/h 150
